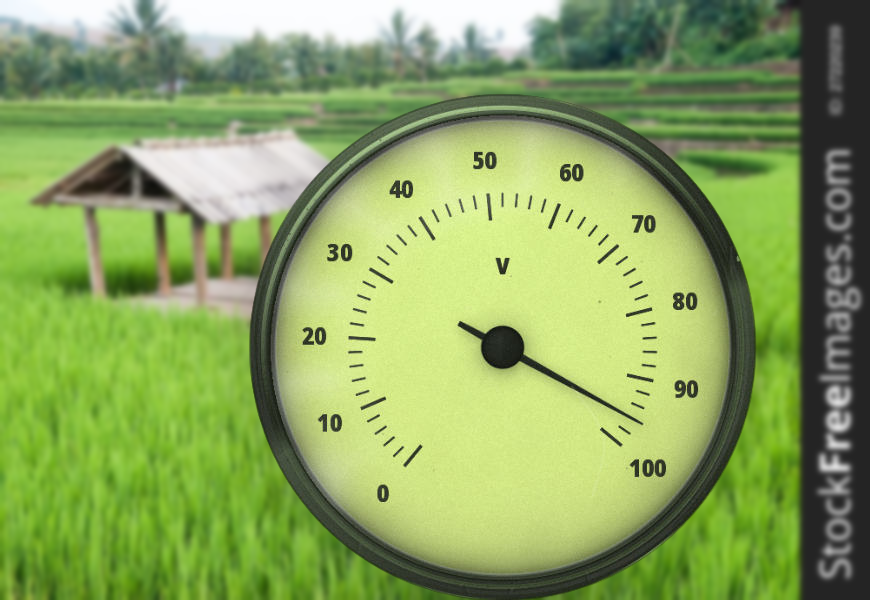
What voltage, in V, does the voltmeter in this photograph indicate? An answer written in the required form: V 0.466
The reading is V 96
